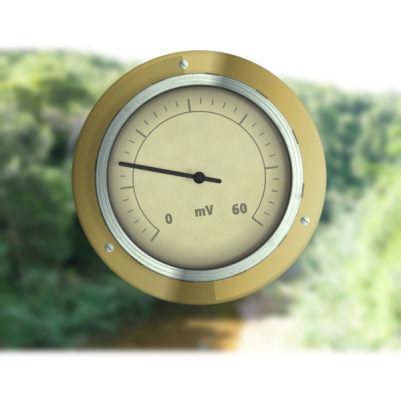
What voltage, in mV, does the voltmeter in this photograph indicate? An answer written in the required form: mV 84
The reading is mV 14
